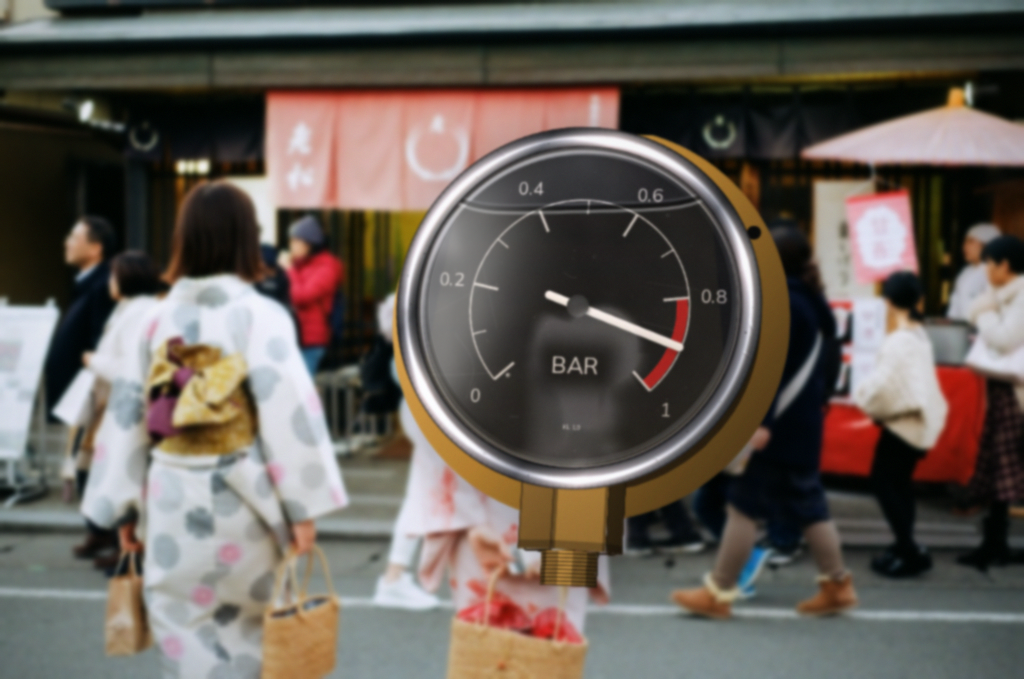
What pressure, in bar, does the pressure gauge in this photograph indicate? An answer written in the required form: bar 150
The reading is bar 0.9
